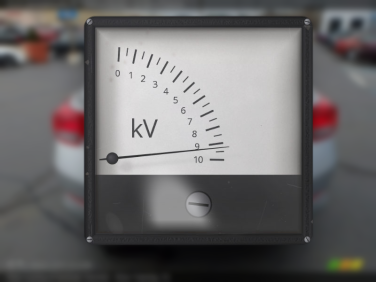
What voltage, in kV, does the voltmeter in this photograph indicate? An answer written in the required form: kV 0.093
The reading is kV 9.25
